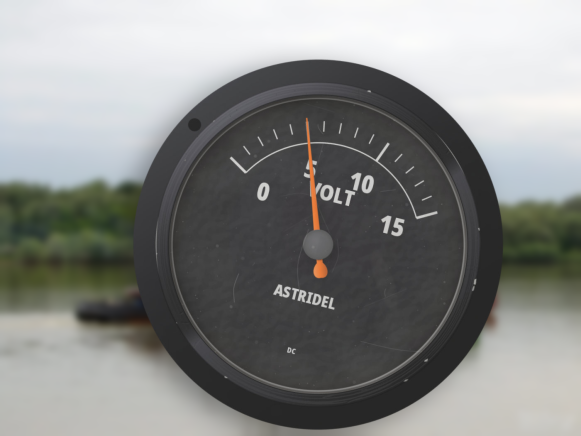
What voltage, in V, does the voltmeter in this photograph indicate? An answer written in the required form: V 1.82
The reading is V 5
